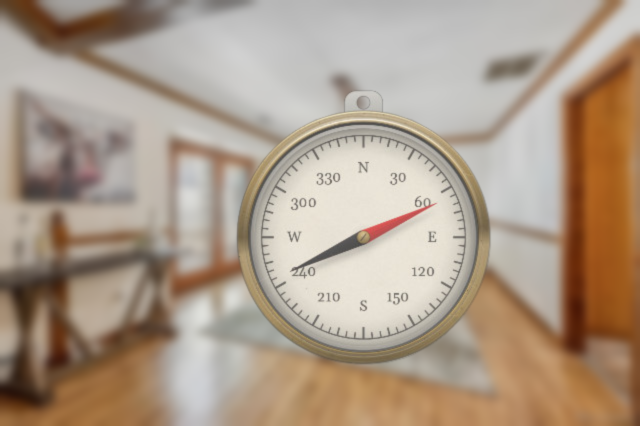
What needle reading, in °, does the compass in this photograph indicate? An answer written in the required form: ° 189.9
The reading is ° 65
